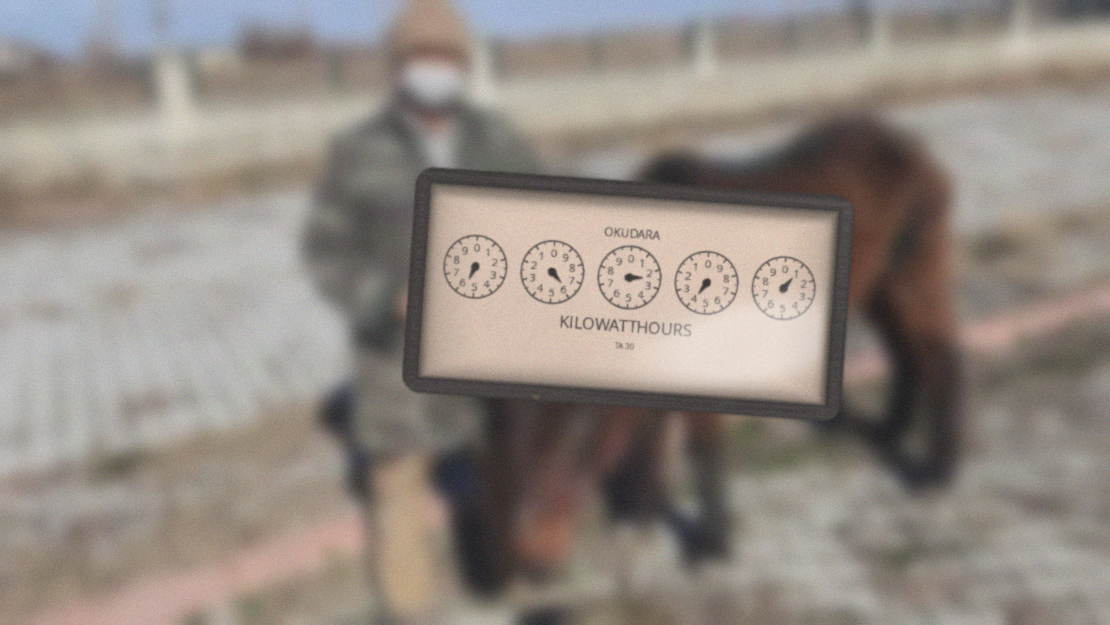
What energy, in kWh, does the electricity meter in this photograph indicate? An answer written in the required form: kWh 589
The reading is kWh 56241
